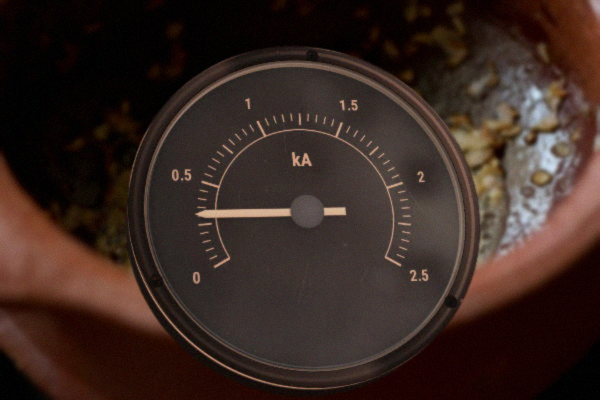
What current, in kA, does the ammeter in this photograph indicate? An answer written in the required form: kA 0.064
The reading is kA 0.3
